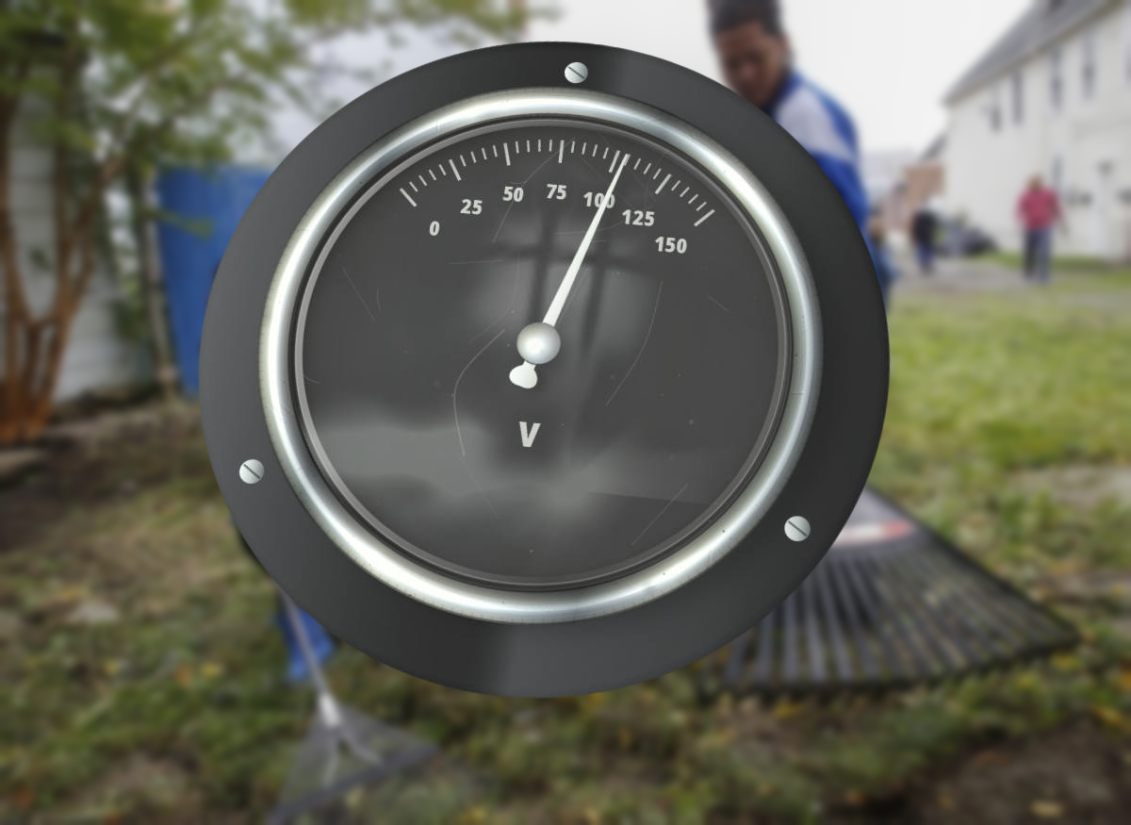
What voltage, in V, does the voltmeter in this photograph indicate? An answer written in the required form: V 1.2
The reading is V 105
